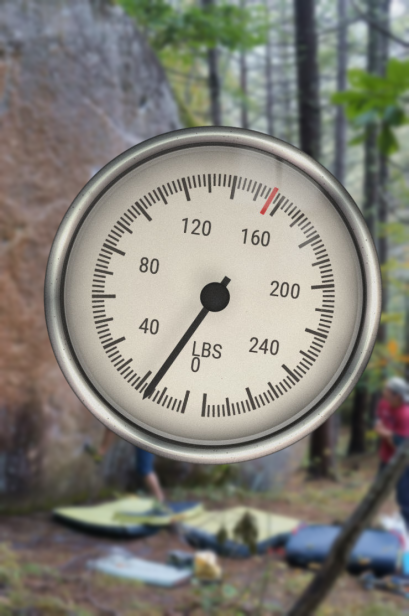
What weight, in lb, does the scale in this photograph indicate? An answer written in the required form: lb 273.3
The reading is lb 16
